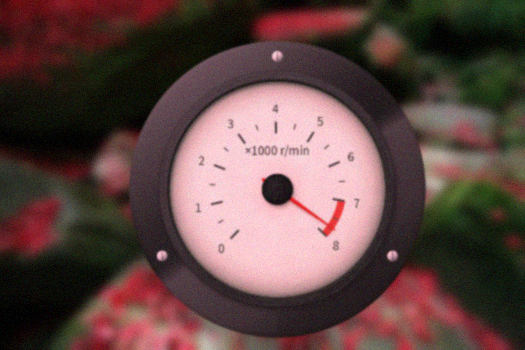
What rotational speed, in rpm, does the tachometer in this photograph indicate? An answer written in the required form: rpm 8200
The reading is rpm 7750
